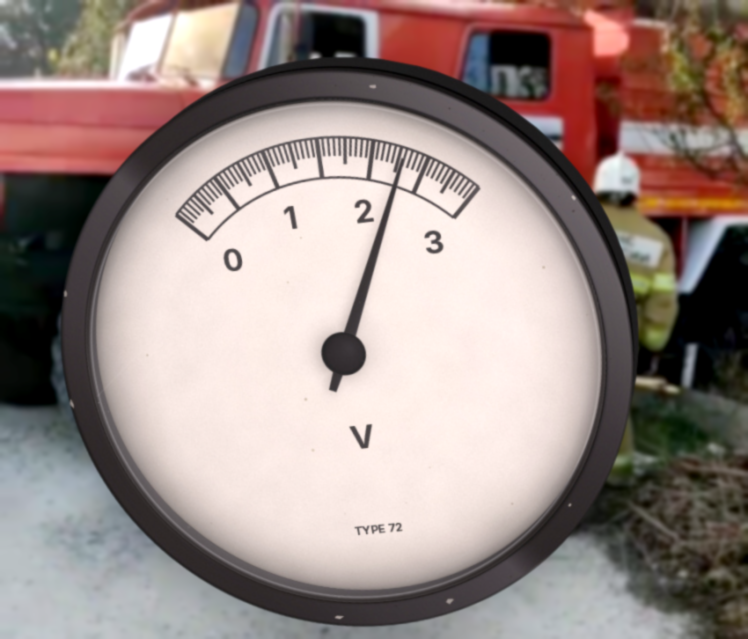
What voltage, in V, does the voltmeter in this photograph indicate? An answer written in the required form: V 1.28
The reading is V 2.3
